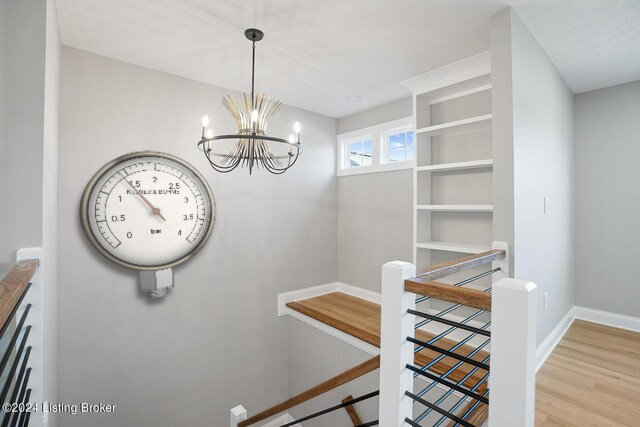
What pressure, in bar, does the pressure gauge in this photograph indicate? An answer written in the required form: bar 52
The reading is bar 1.4
